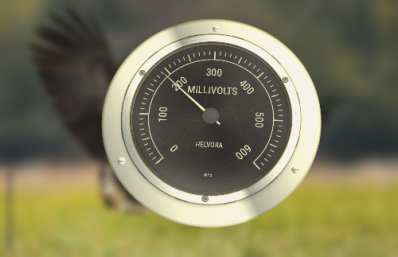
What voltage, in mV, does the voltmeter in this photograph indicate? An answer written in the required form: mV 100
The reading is mV 190
